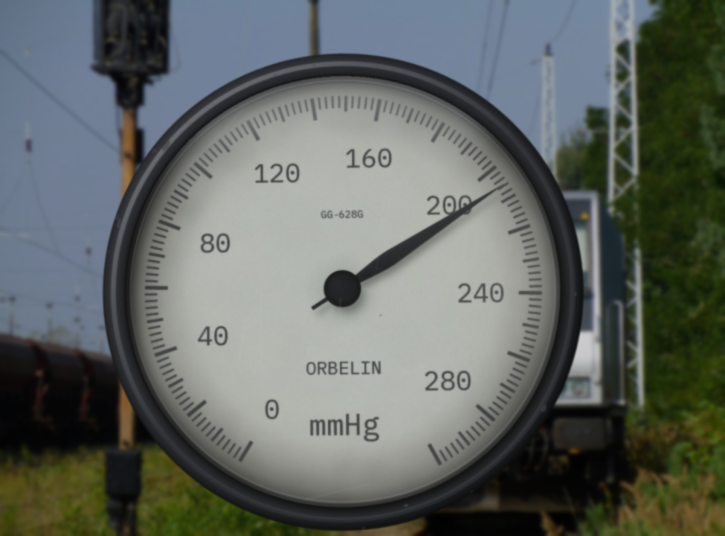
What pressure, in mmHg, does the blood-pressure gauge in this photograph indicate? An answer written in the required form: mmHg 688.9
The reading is mmHg 206
